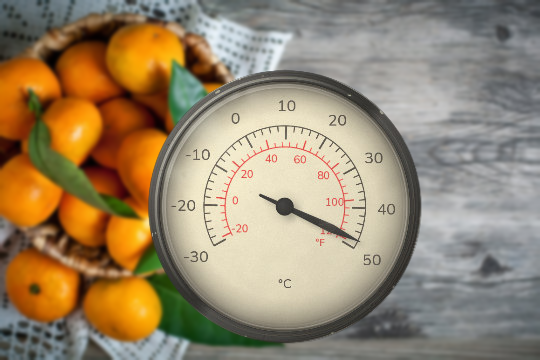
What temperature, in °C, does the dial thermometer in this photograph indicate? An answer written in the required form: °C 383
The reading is °C 48
